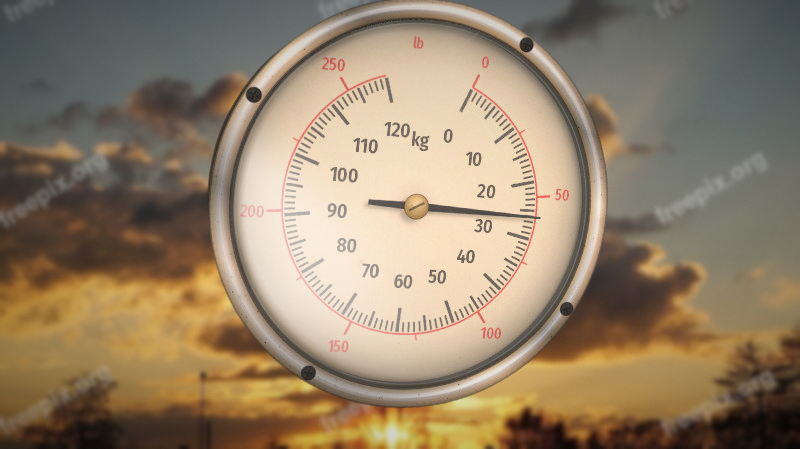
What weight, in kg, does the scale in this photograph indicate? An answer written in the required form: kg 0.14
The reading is kg 26
